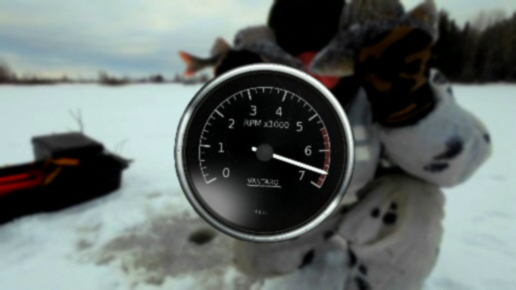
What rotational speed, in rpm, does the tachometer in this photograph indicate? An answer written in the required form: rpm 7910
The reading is rpm 6600
